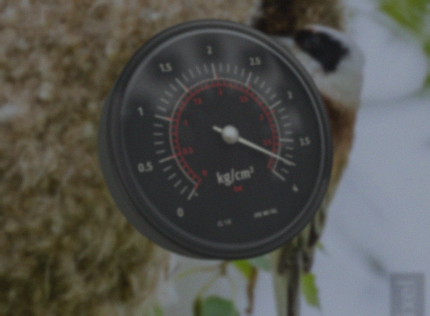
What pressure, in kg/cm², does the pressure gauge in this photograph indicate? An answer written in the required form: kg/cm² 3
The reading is kg/cm² 3.8
